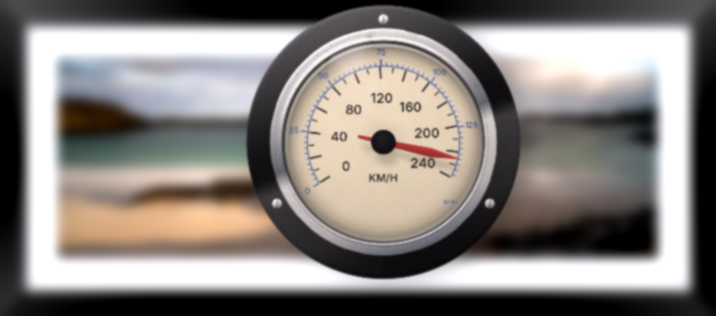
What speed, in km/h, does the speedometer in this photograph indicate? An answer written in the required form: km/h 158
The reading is km/h 225
